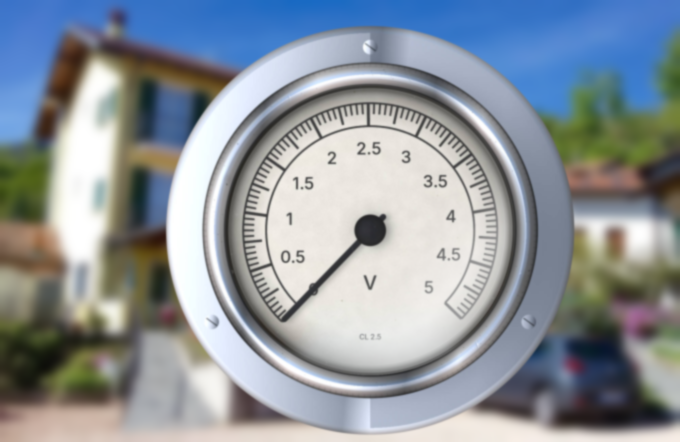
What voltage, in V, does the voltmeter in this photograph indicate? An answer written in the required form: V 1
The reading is V 0
